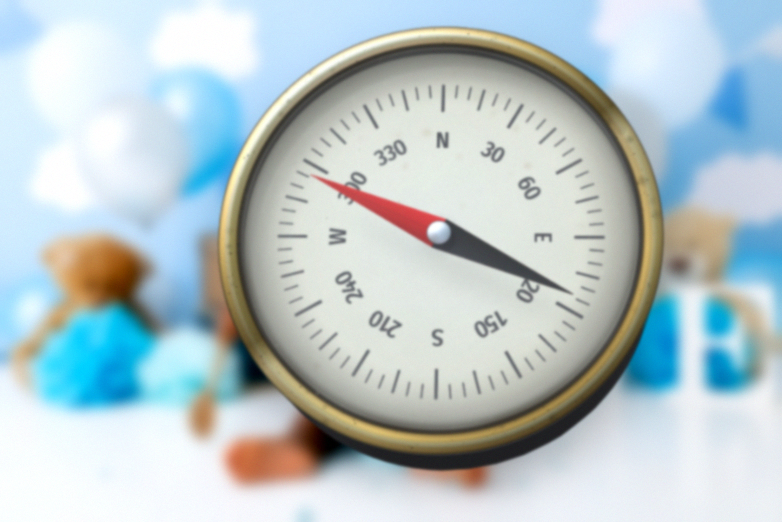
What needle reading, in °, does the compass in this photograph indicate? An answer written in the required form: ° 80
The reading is ° 295
